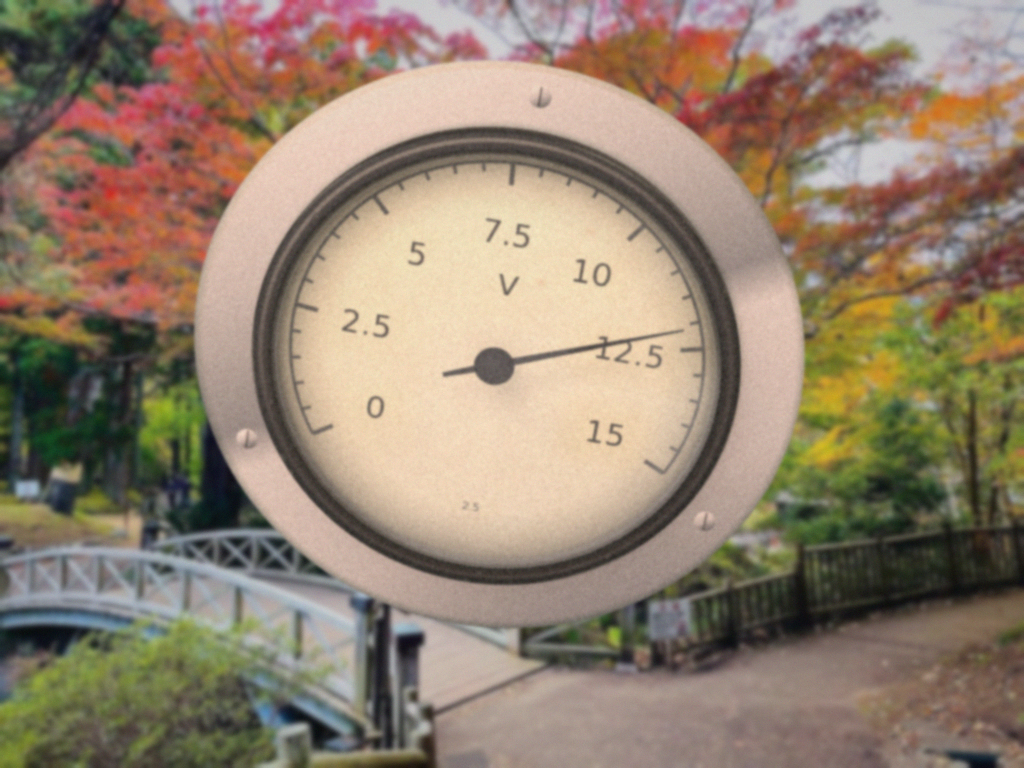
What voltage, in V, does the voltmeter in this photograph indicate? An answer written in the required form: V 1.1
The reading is V 12
